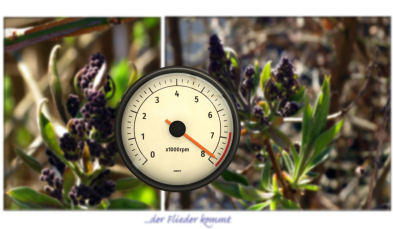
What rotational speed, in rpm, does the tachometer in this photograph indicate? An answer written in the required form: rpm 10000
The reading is rpm 7800
